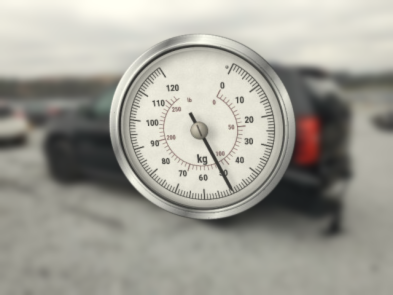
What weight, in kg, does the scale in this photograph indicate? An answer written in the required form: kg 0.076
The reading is kg 50
